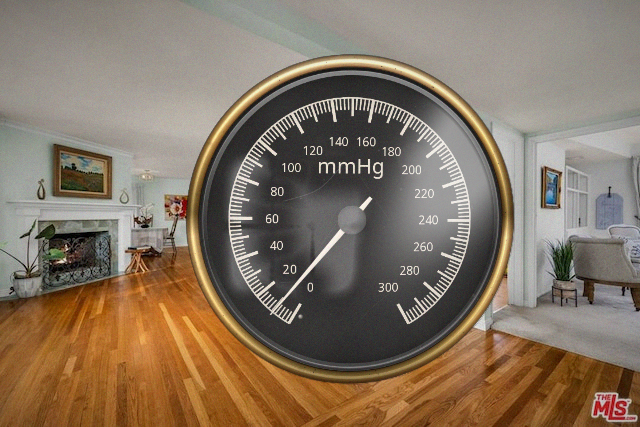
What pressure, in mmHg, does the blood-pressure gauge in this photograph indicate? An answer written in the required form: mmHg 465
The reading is mmHg 10
